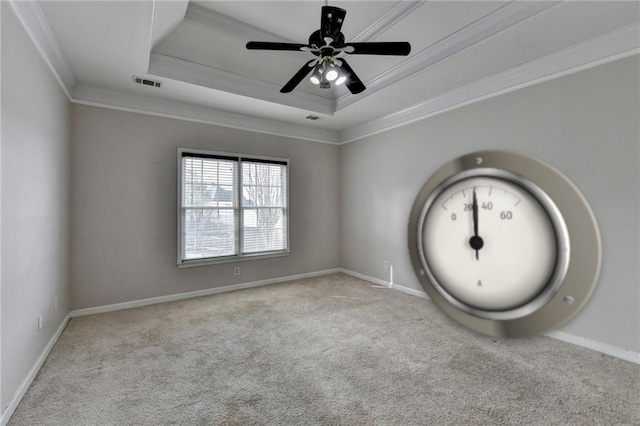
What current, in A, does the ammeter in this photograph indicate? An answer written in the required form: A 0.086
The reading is A 30
